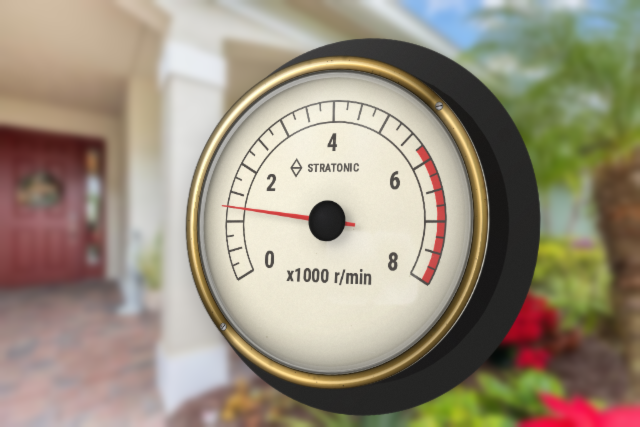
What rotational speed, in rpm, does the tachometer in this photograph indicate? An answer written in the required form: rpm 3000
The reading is rpm 1250
